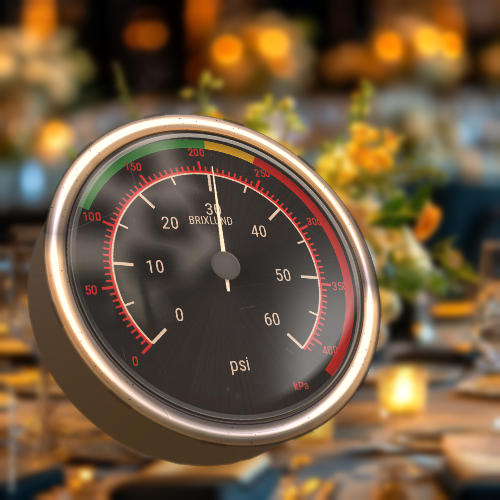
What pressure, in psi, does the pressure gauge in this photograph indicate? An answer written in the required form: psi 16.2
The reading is psi 30
